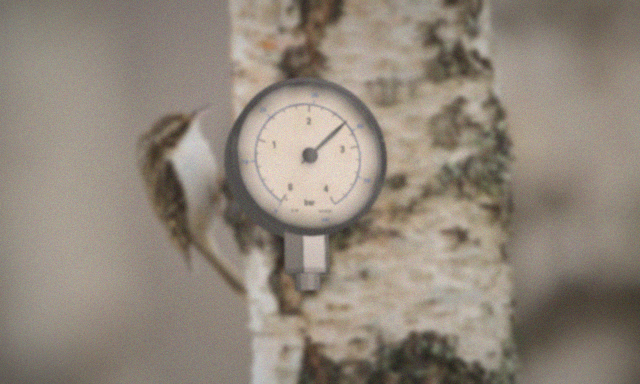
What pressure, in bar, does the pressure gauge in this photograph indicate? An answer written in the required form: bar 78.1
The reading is bar 2.6
